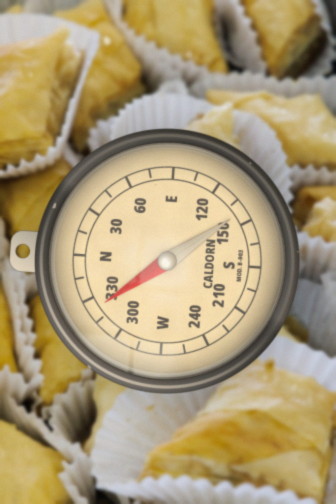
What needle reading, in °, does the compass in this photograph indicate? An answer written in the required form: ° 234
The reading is ° 322.5
